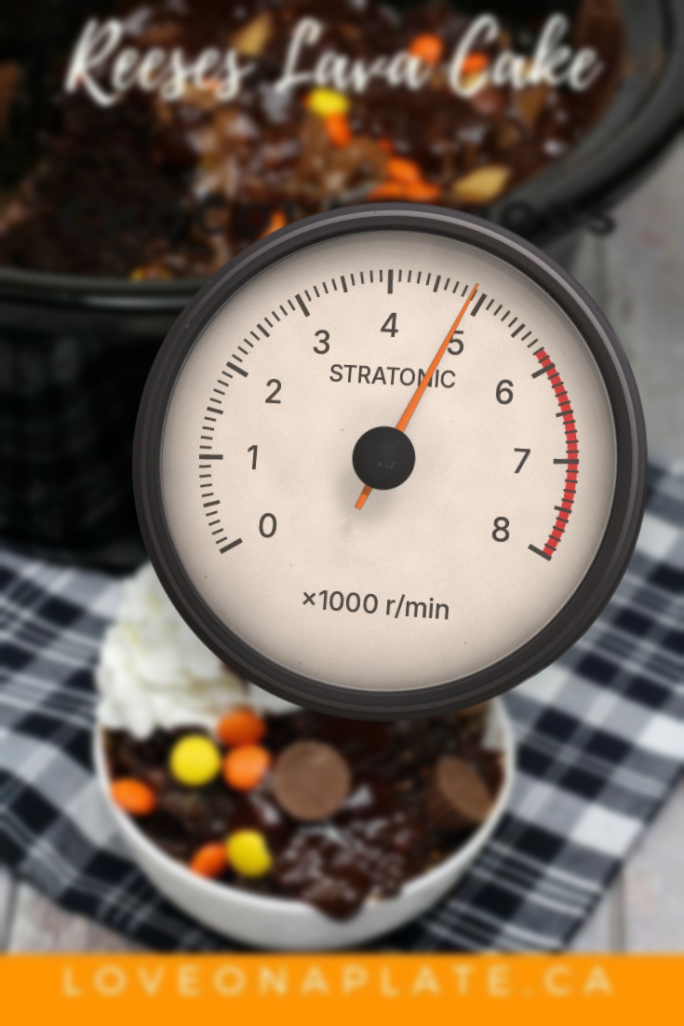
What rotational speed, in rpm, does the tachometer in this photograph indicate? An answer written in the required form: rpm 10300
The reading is rpm 4900
